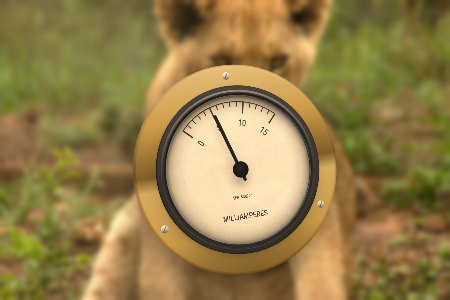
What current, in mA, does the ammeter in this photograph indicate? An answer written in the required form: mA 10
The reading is mA 5
